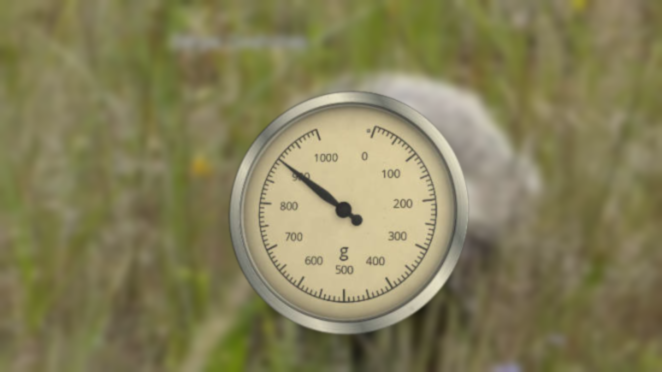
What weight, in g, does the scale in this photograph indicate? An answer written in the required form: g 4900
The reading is g 900
